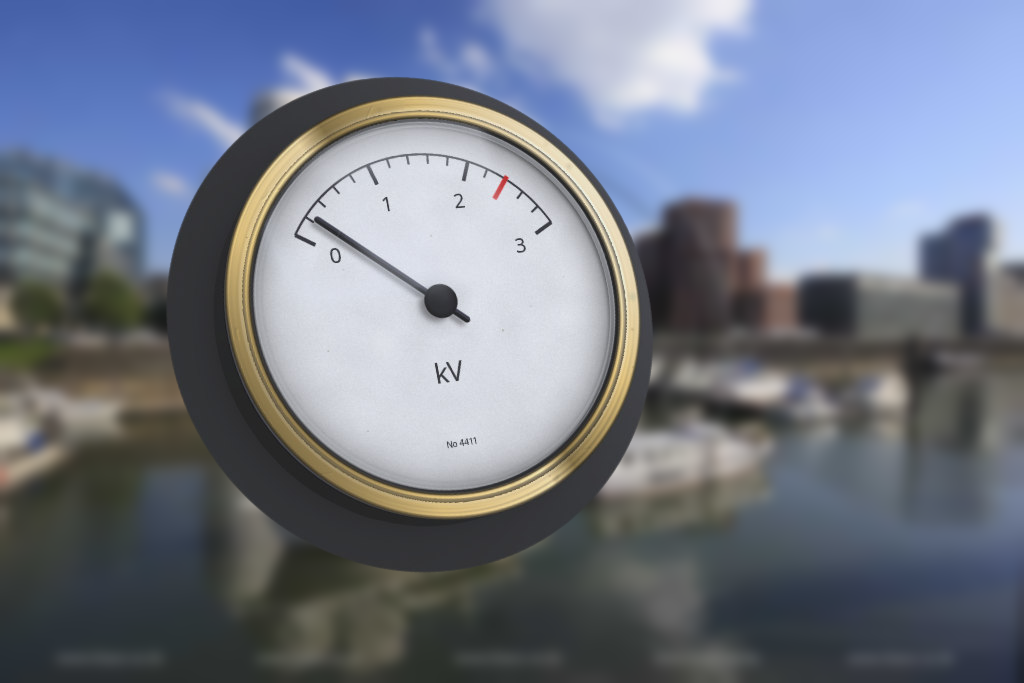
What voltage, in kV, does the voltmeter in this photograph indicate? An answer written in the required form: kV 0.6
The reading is kV 0.2
